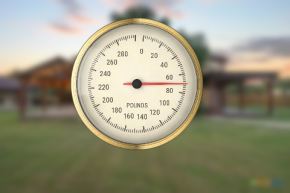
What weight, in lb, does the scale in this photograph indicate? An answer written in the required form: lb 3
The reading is lb 70
